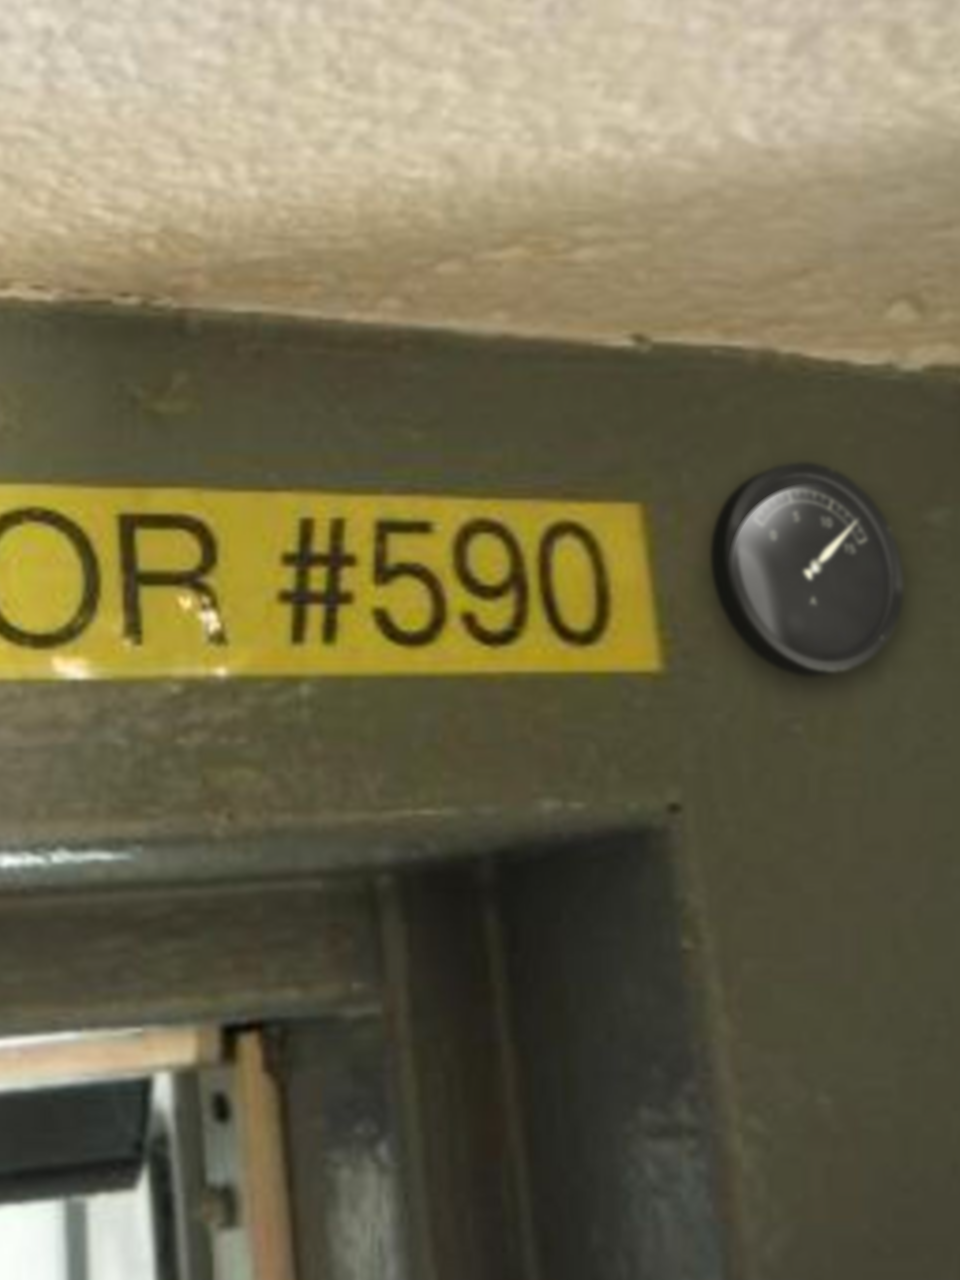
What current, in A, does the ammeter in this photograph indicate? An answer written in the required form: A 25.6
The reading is A 13
